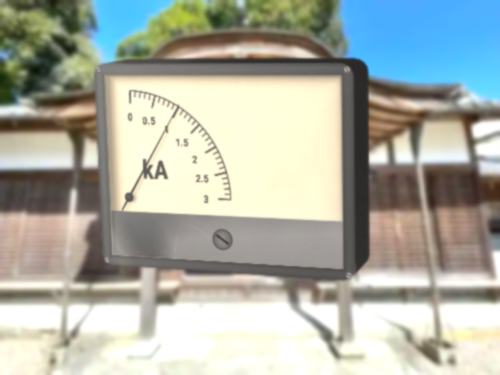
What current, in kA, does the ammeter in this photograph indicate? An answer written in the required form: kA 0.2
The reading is kA 1
